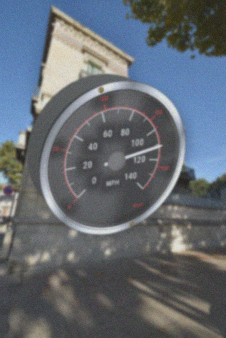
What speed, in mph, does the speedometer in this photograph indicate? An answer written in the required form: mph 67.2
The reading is mph 110
